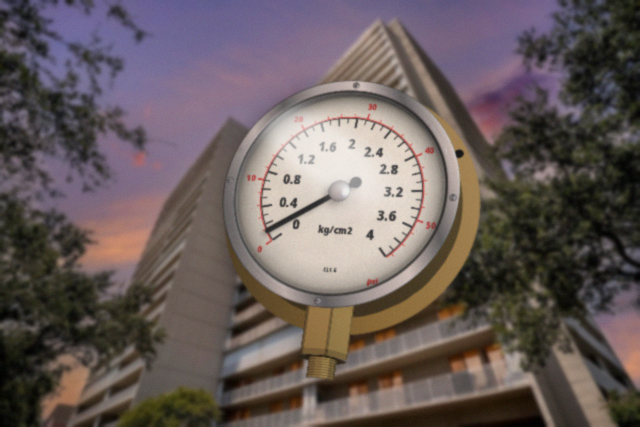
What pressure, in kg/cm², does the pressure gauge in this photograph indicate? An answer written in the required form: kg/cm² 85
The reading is kg/cm² 0.1
